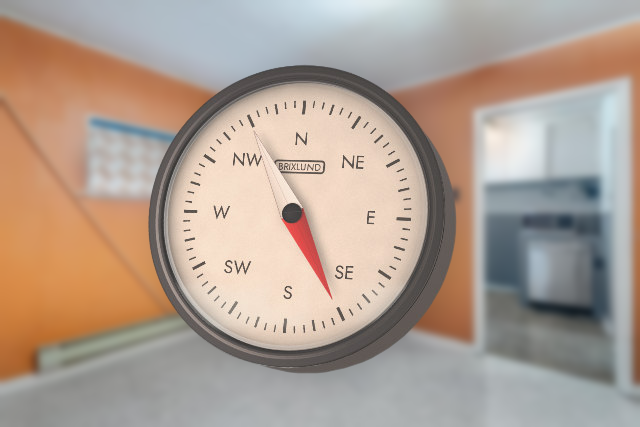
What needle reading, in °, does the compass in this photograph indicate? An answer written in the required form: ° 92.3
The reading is ° 150
